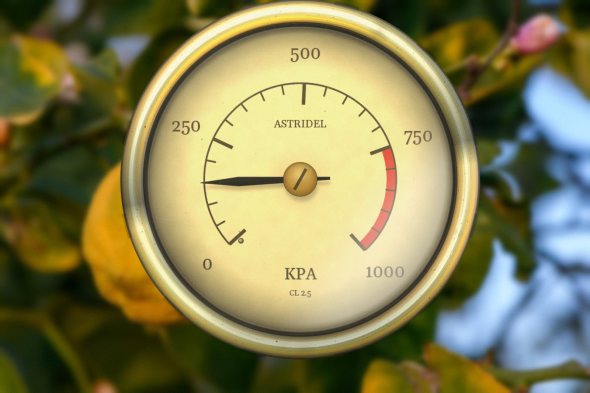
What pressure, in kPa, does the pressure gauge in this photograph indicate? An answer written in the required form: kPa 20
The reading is kPa 150
